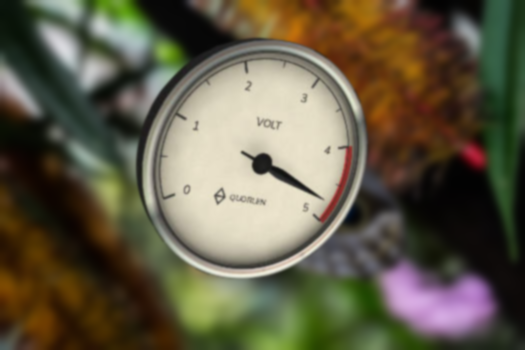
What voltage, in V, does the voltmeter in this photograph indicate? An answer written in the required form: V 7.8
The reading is V 4.75
